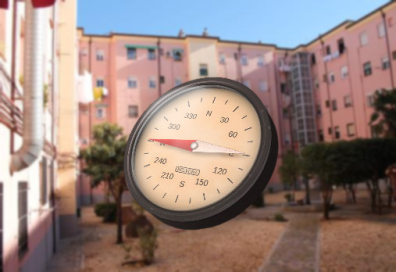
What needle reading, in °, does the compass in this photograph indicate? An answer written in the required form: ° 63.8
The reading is ° 270
